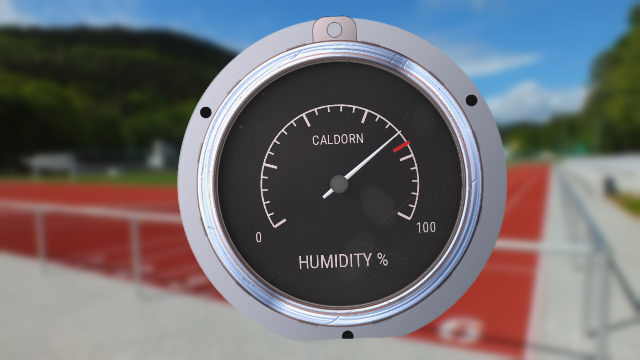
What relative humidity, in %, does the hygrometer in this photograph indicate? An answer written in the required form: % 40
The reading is % 72
